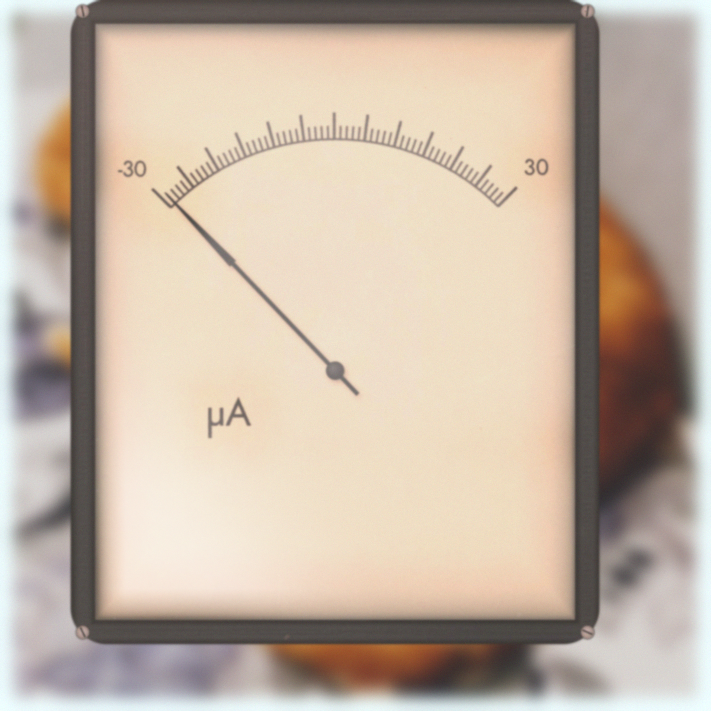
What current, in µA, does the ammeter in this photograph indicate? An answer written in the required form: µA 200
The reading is µA -29
